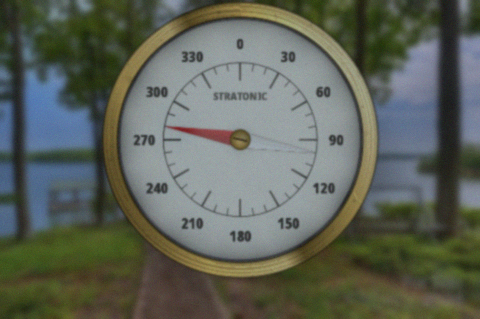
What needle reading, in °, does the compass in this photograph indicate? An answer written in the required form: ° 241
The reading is ° 280
